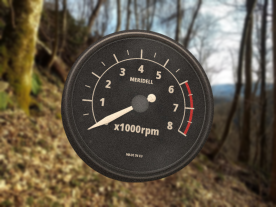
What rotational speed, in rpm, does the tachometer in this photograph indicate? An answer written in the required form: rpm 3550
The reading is rpm 0
